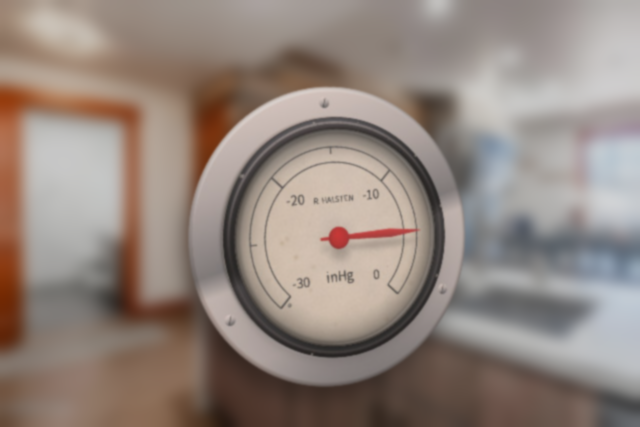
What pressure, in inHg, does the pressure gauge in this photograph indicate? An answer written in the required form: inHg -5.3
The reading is inHg -5
